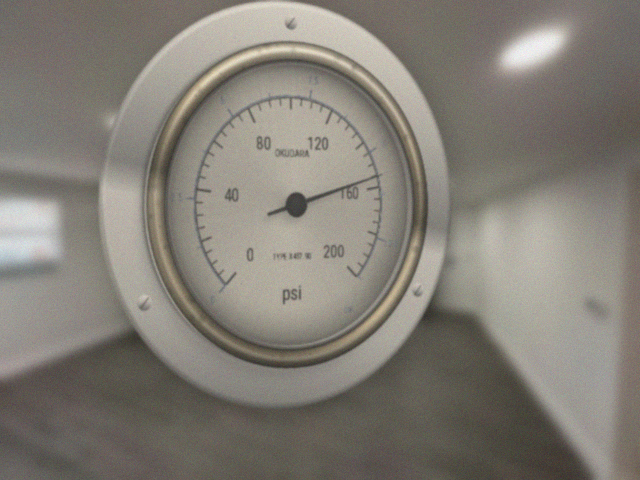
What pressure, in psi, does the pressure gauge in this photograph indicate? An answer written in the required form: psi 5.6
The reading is psi 155
